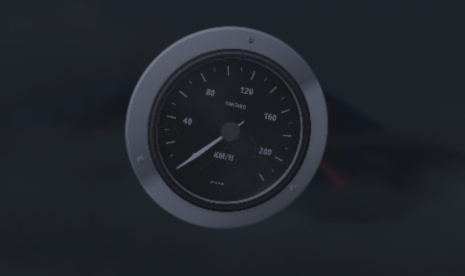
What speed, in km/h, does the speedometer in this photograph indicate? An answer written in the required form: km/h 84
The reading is km/h 0
